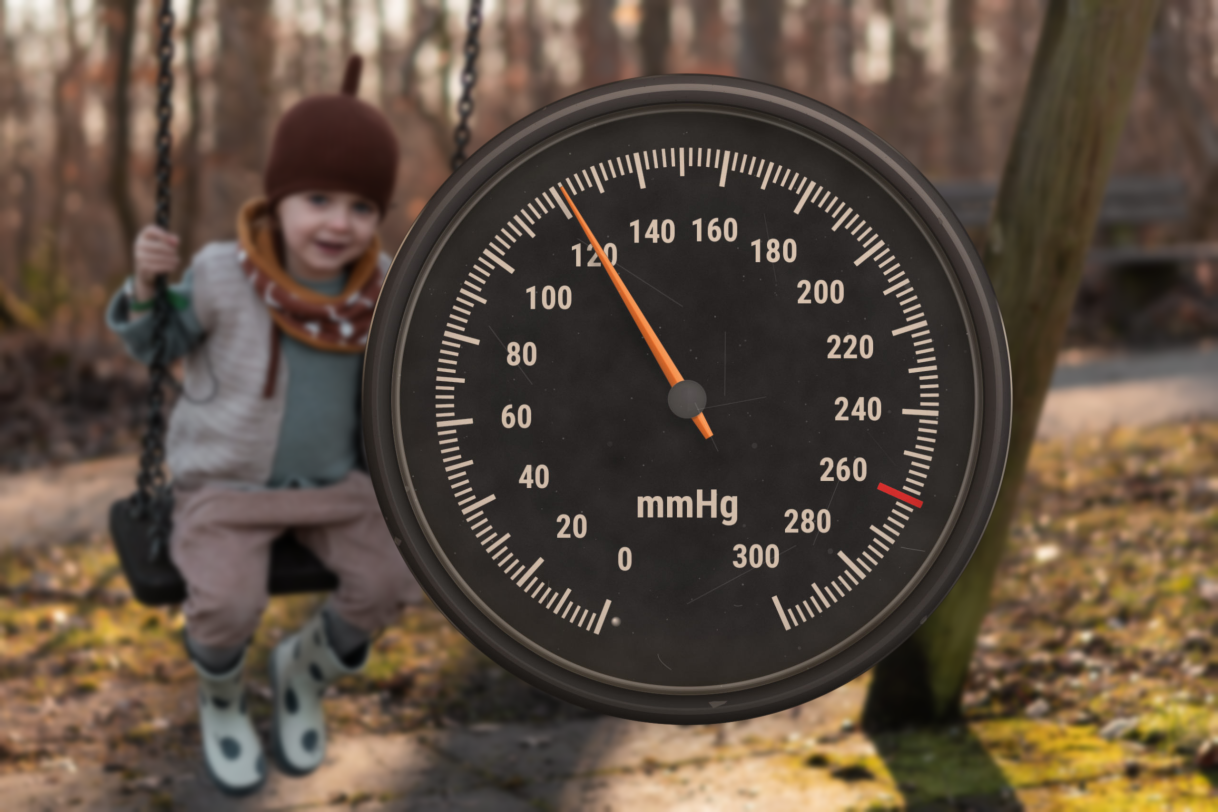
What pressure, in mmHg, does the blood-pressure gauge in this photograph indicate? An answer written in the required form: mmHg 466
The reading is mmHg 122
